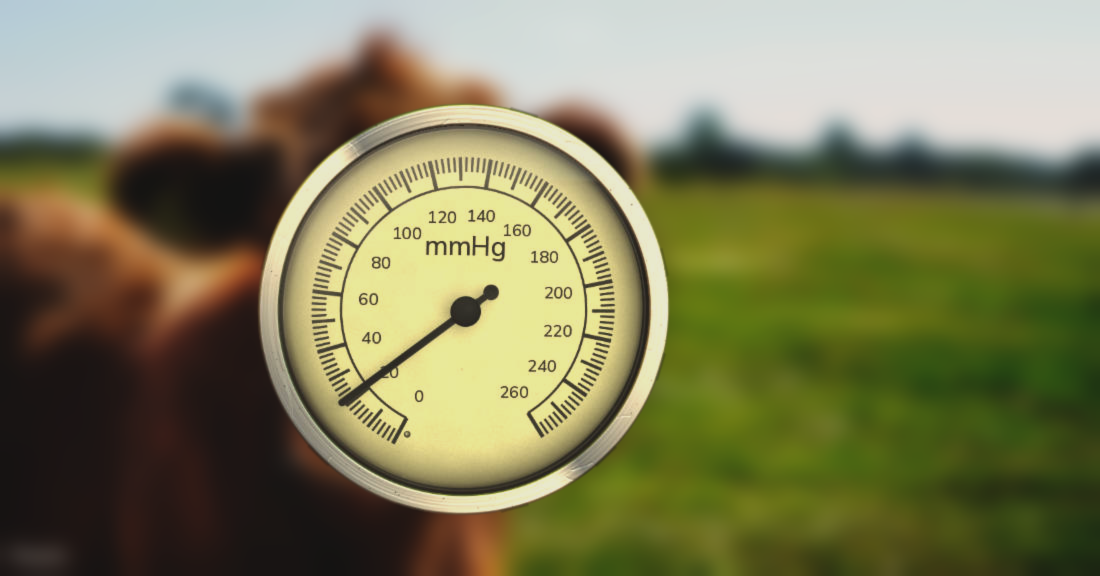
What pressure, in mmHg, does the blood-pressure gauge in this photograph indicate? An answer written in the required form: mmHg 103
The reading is mmHg 22
